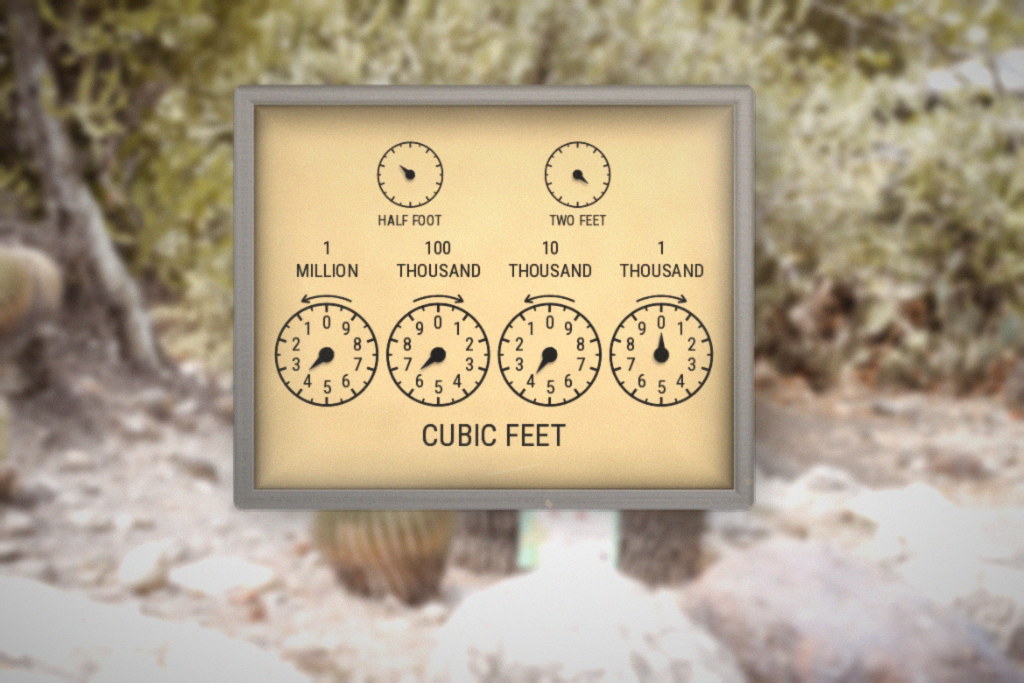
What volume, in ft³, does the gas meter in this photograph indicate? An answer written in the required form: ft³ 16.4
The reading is ft³ 364000
